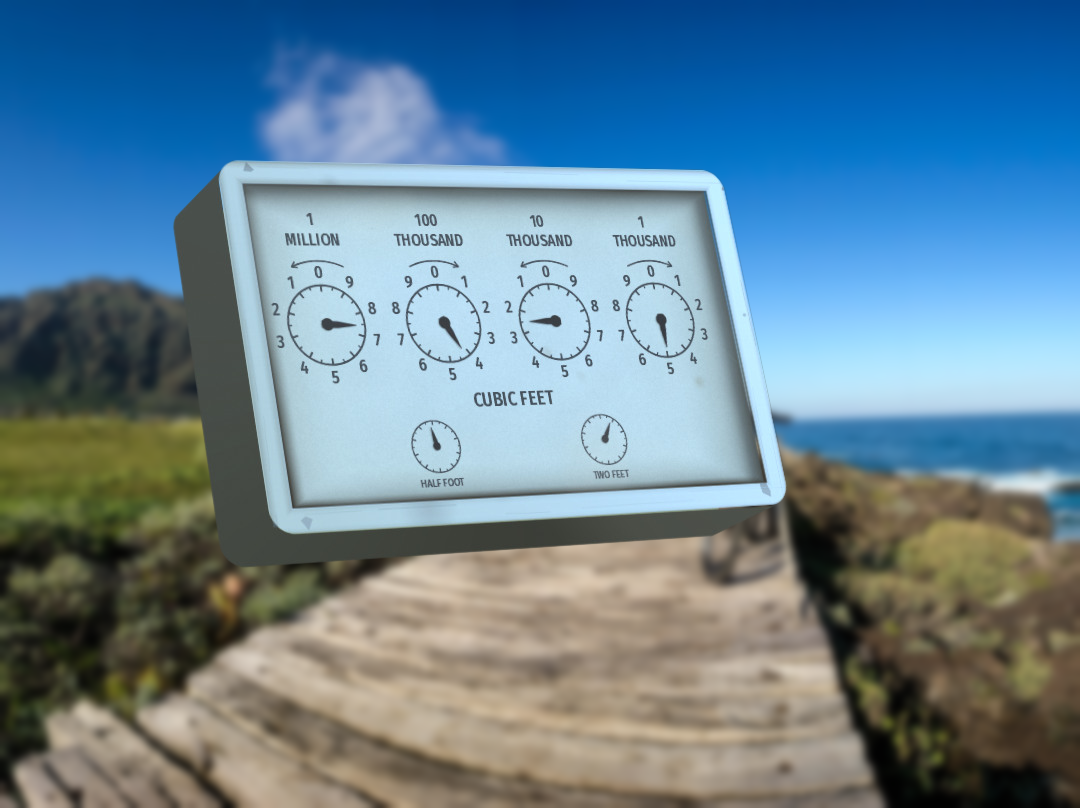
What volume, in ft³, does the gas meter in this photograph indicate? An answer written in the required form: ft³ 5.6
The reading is ft³ 742500
